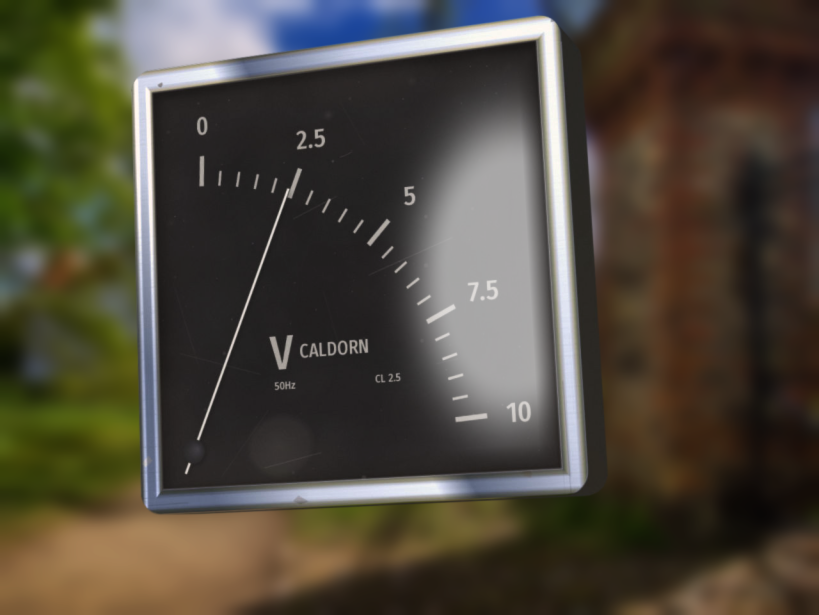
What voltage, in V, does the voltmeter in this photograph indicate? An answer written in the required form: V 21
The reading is V 2.5
